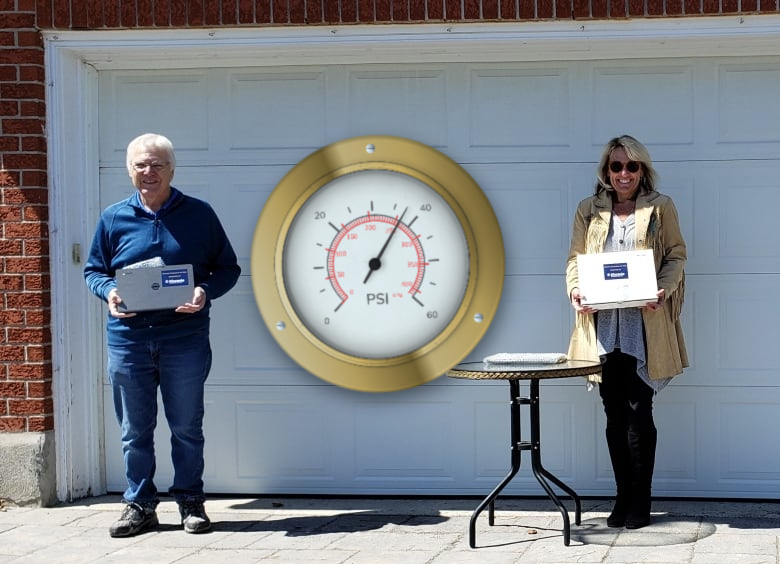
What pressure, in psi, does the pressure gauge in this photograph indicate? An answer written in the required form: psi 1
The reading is psi 37.5
